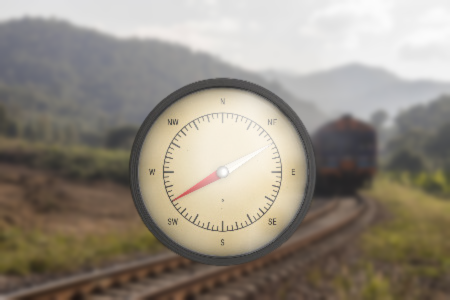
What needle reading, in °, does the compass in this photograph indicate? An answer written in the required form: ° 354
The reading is ° 240
